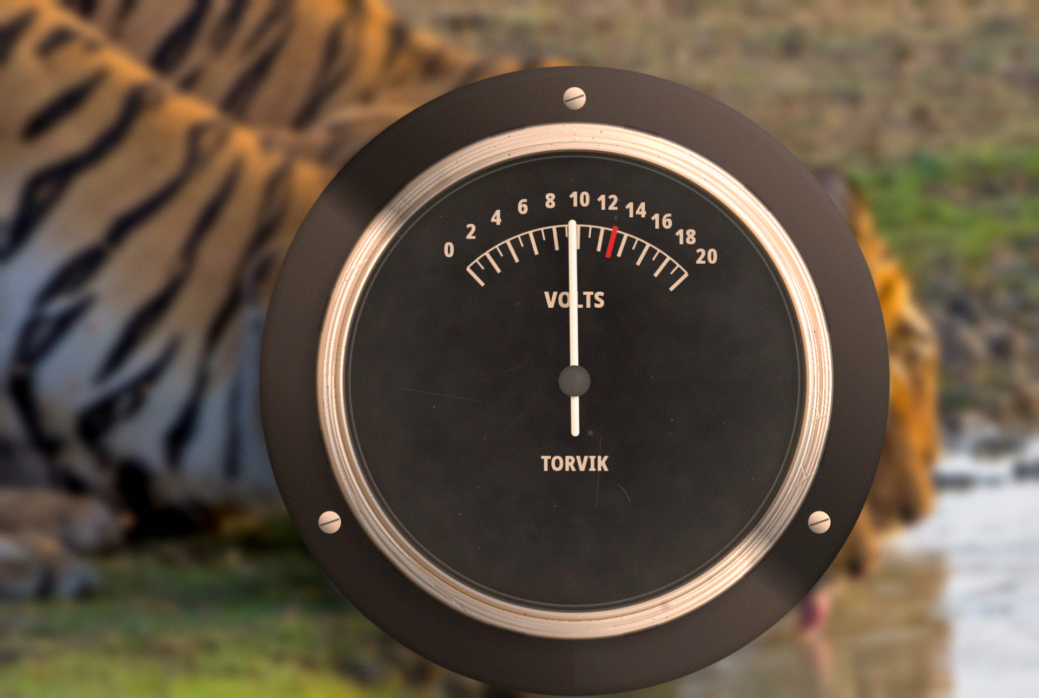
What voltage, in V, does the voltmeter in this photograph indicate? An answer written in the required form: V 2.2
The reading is V 9.5
